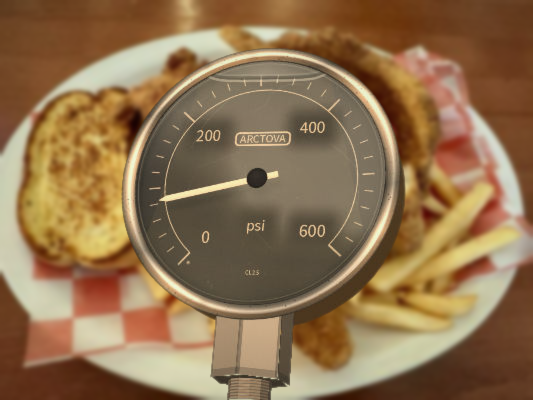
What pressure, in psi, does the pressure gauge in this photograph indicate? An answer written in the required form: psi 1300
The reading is psi 80
